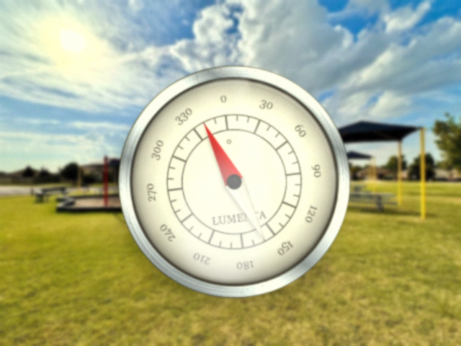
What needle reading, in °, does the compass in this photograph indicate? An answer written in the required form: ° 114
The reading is ° 340
